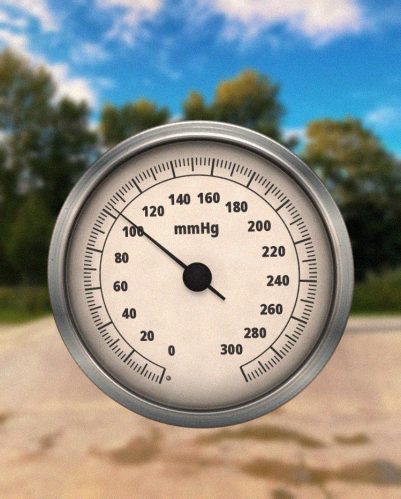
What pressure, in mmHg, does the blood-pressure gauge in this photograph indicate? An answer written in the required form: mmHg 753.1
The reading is mmHg 104
